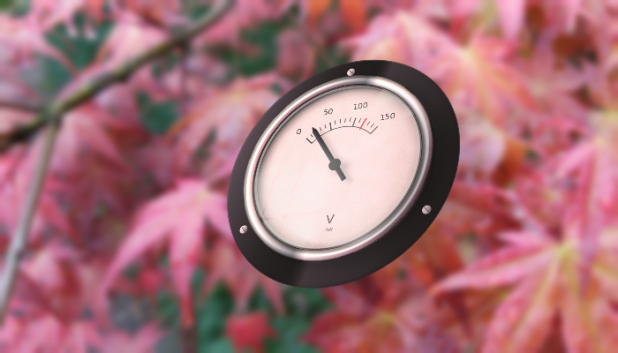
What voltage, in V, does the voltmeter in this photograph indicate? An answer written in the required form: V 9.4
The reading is V 20
